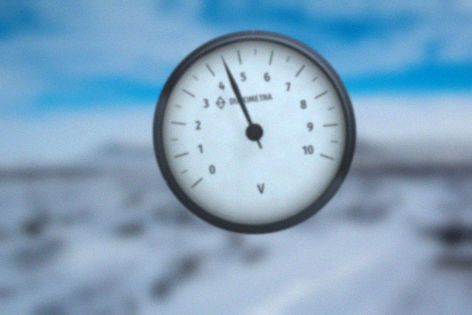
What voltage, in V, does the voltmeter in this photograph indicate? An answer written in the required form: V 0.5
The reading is V 4.5
